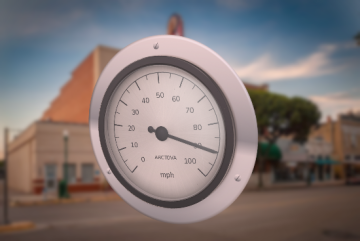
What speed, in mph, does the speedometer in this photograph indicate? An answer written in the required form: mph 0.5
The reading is mph 90
